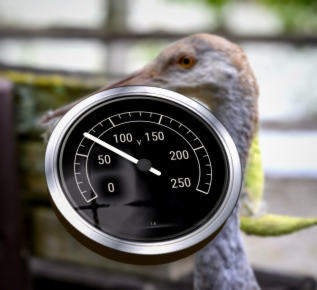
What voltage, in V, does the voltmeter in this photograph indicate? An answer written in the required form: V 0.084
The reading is V 70
